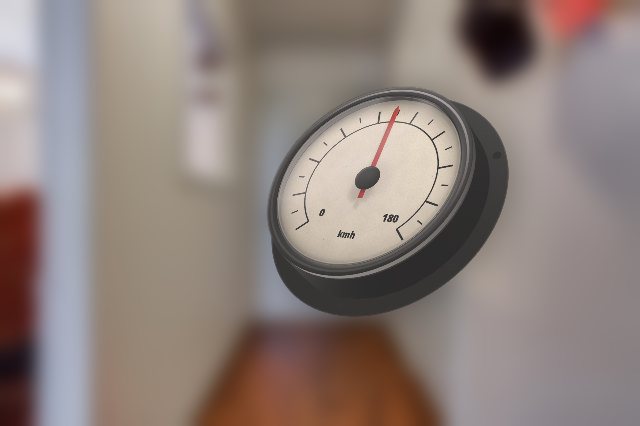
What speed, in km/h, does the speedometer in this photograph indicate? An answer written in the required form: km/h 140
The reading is km/h 90
